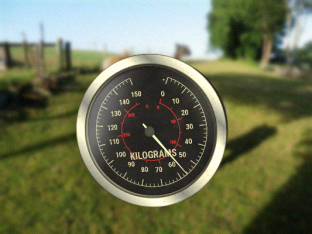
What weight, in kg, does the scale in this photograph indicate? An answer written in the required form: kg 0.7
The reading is kg 56
